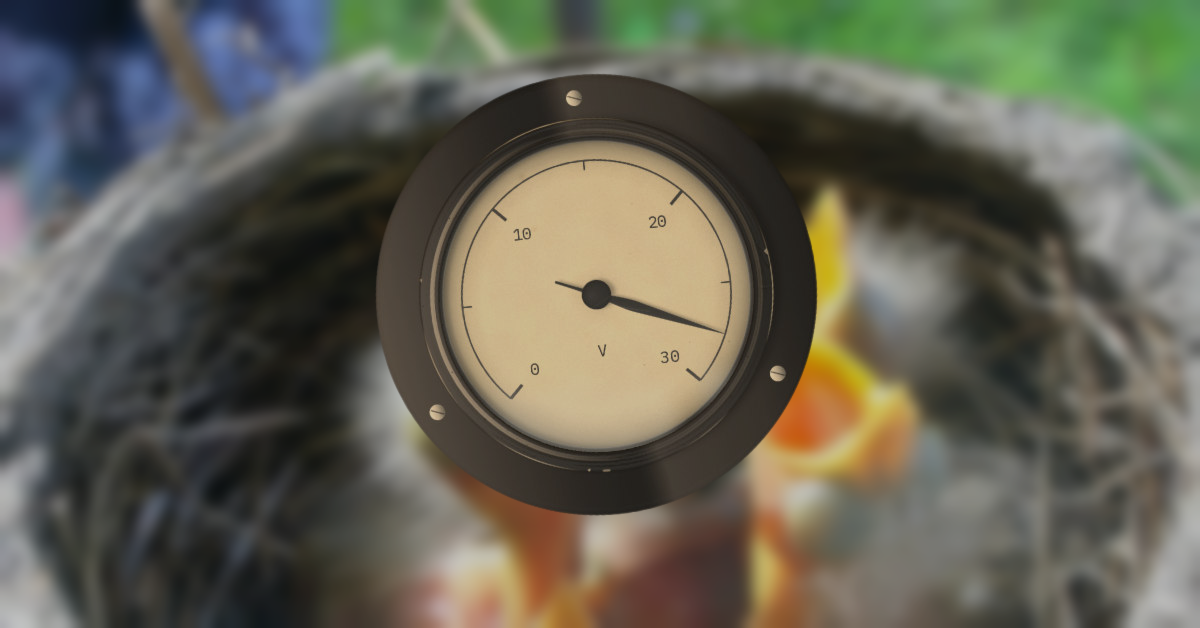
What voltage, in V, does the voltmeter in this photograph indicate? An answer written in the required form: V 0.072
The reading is V 27.5
